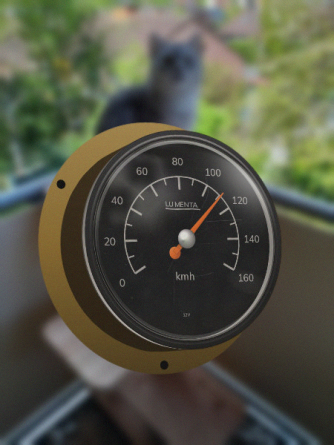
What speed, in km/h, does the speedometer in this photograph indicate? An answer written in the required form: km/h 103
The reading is km/h 110
